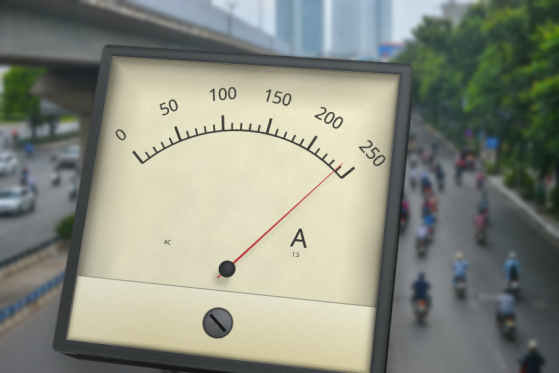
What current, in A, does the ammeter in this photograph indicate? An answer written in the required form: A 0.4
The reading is A 240
